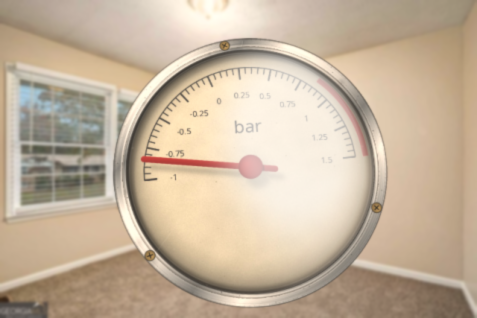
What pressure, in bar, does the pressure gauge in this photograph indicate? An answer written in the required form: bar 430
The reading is bar -0.85
